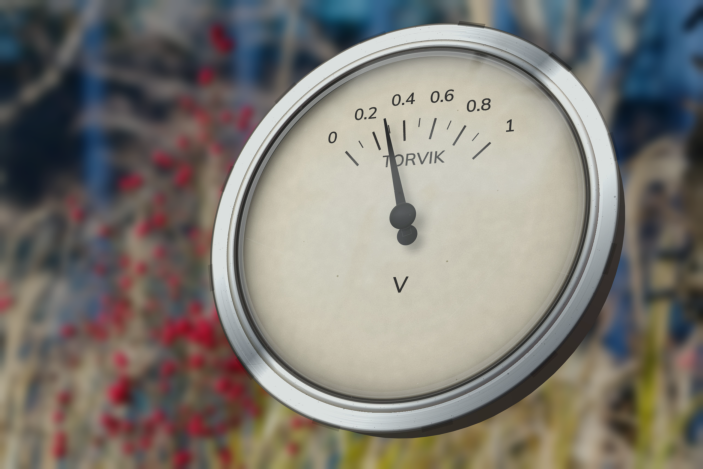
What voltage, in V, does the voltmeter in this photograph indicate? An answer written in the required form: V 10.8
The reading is V 0.3
